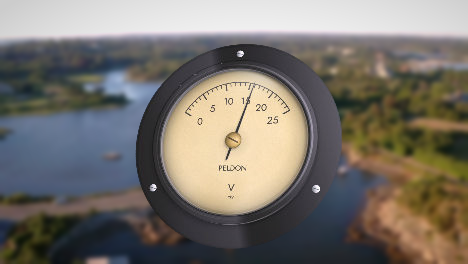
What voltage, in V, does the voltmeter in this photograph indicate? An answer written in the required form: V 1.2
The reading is V 16
